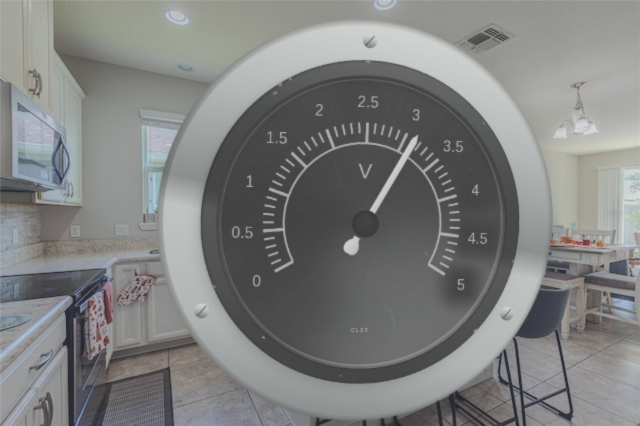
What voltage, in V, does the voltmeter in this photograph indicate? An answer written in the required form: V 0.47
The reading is V 3.1
